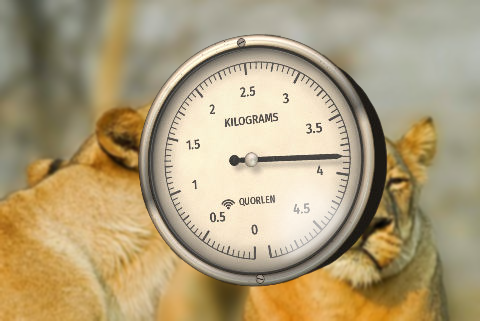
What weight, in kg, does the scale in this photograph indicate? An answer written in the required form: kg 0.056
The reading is kg 3.85
